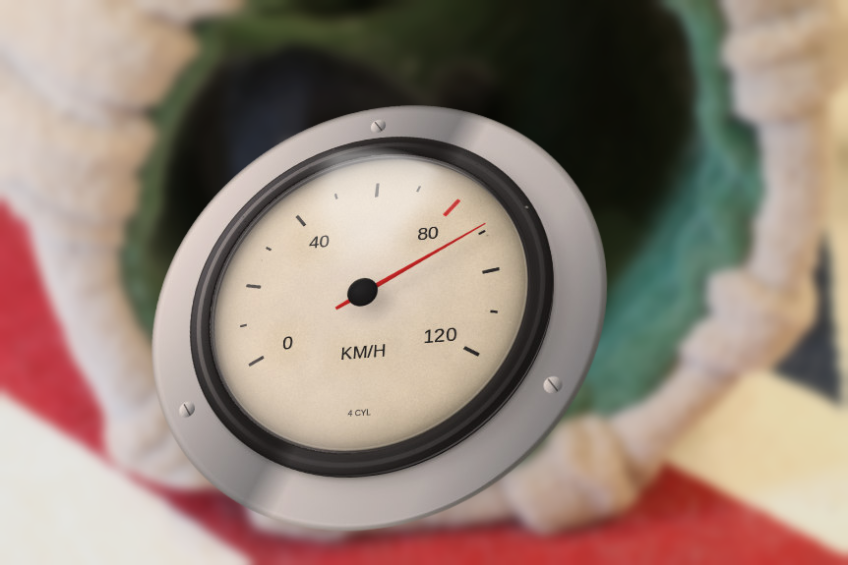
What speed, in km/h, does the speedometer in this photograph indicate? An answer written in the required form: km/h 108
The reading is km/h 90
